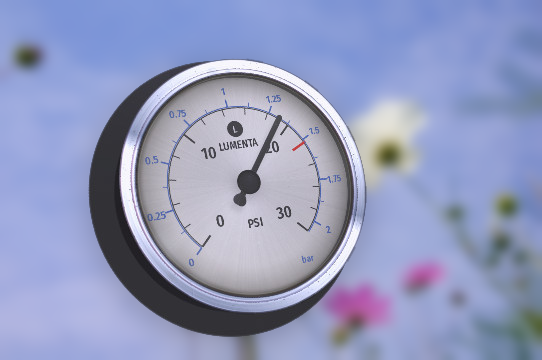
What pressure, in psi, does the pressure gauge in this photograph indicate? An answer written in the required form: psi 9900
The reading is psi 19
